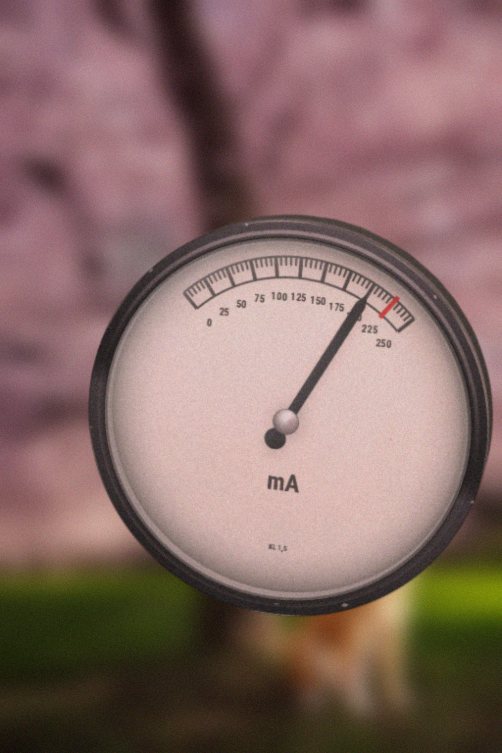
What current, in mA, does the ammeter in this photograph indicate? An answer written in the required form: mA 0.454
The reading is mA 200
